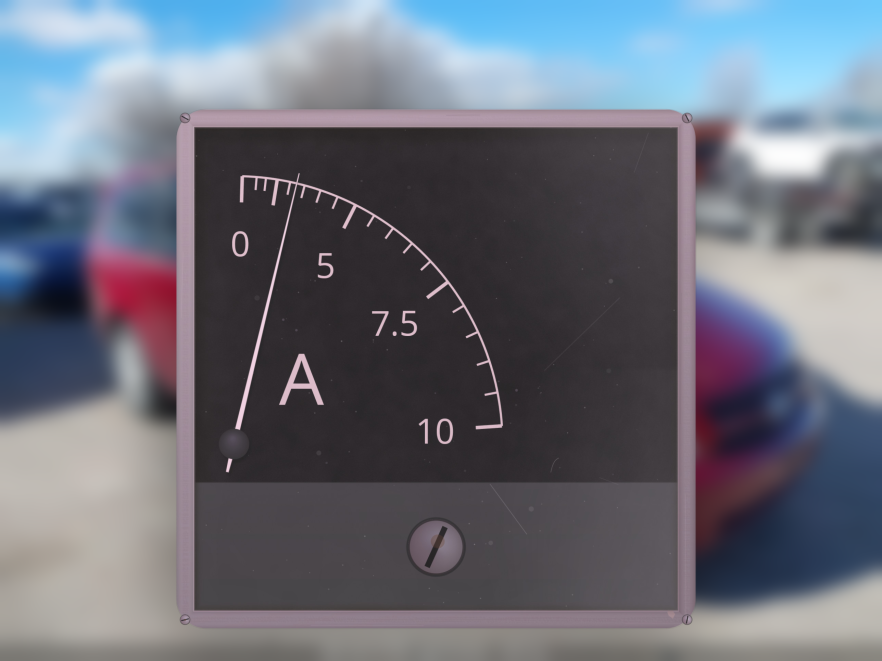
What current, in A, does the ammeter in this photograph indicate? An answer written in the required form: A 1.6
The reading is A 3.25
